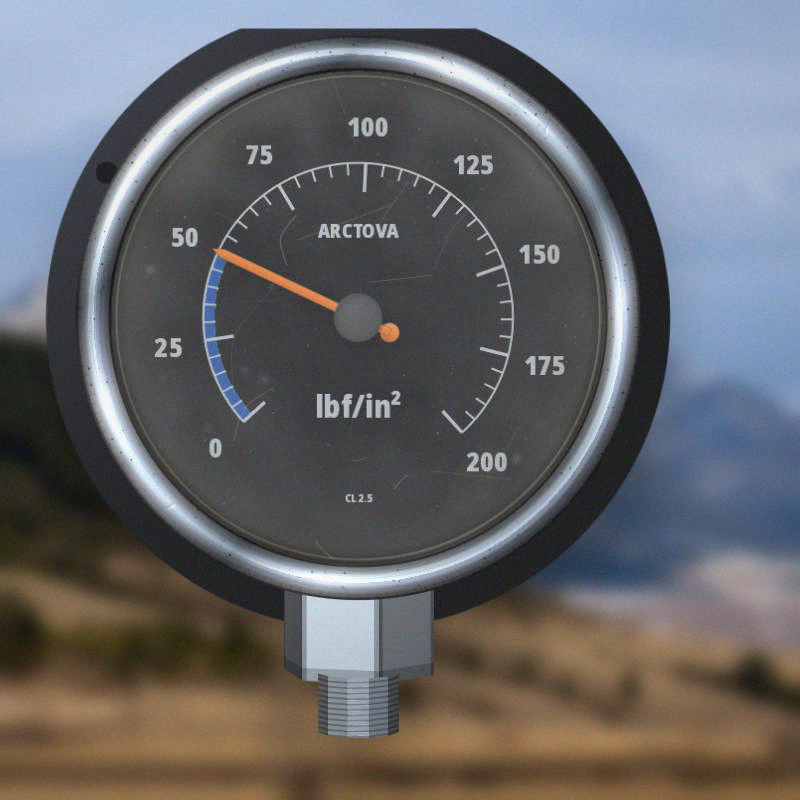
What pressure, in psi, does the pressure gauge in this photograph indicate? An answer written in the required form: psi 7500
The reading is psi 50
